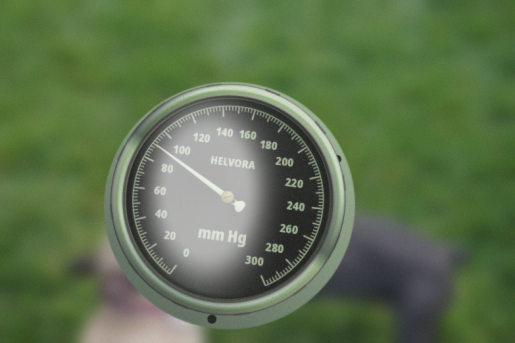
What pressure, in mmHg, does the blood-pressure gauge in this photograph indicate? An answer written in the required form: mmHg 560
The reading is mmHg 90
